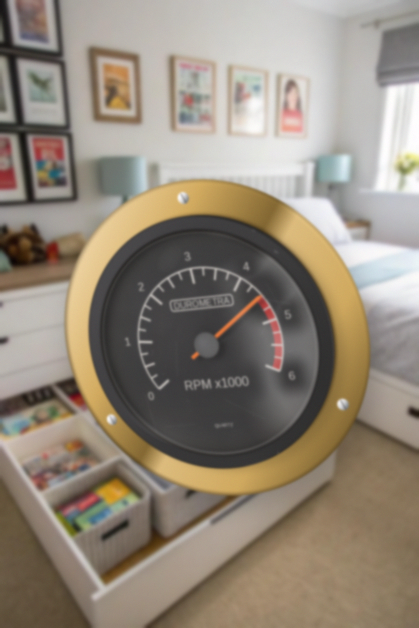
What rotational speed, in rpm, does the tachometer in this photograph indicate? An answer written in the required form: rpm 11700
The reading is rpm 4500
